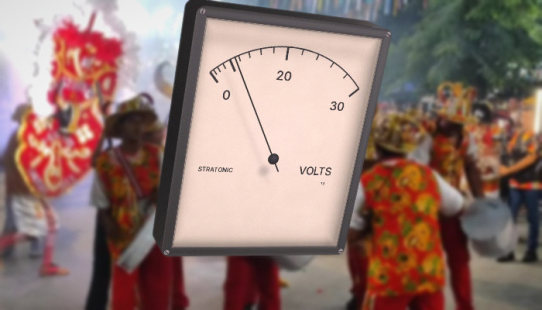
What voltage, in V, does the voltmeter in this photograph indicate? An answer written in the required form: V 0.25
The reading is V 11
